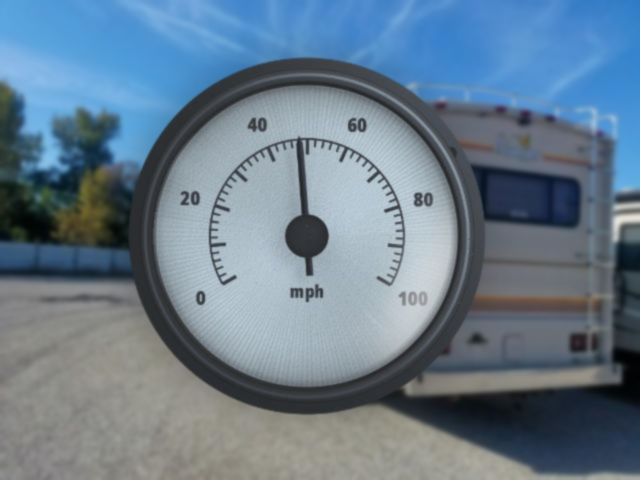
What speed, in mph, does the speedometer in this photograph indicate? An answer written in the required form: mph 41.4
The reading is mph 48
